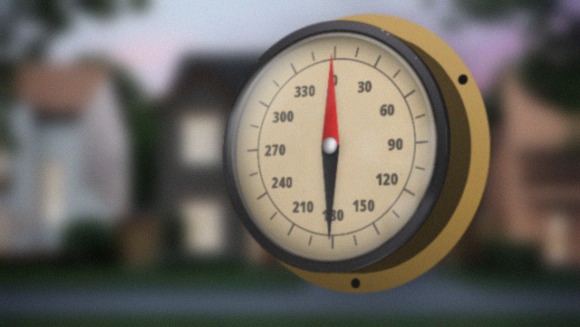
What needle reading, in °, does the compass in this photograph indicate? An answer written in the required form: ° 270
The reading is ° 0
